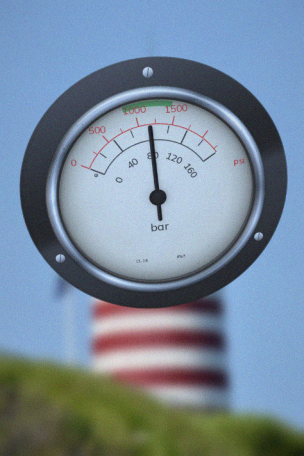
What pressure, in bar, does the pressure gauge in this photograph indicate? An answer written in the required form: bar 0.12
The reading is bar 80
